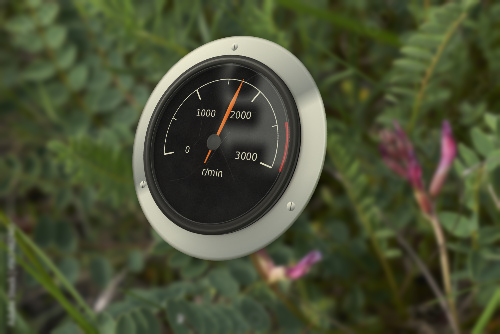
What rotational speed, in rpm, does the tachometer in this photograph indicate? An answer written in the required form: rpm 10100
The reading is rpm 1750
